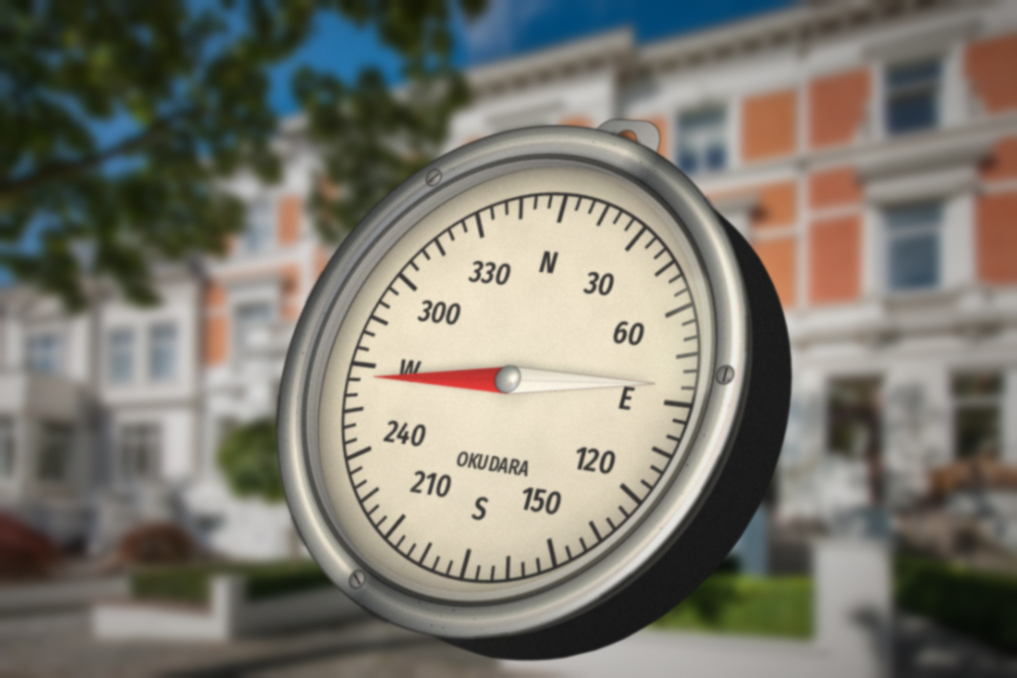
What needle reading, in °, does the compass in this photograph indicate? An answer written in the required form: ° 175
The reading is ° 265
